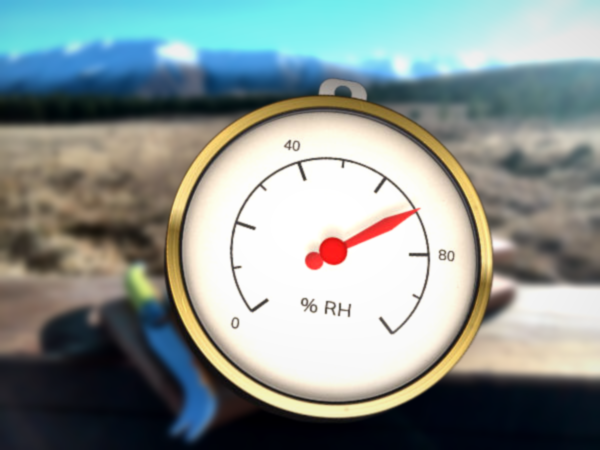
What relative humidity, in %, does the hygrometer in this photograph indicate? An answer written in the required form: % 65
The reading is % 70
